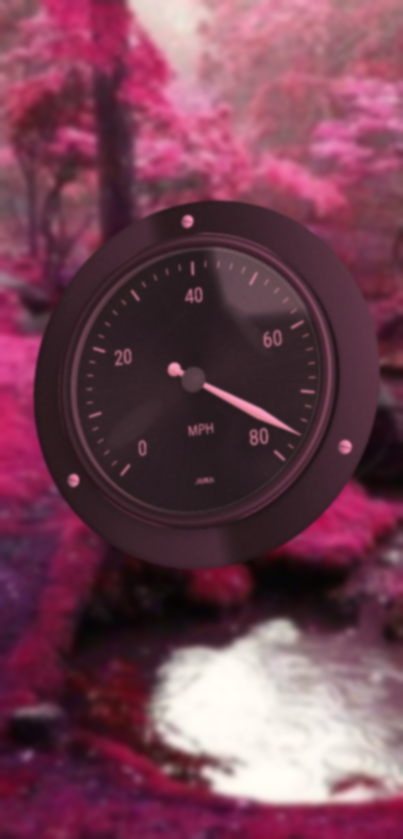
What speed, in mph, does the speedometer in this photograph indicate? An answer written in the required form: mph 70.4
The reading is mph 76
